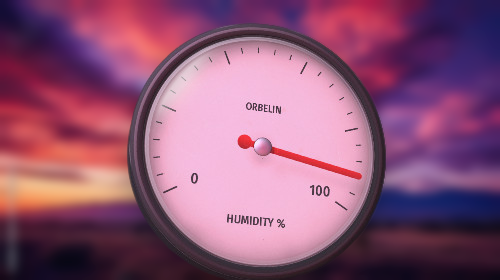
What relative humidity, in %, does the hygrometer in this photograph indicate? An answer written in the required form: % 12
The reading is % 92
